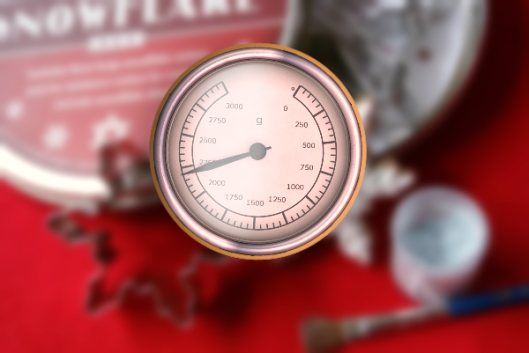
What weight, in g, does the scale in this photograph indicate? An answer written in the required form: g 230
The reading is g 2200
